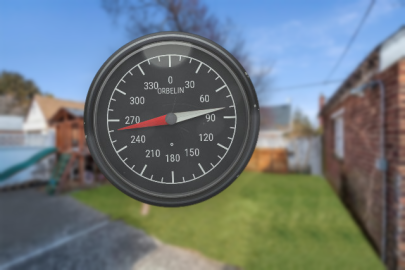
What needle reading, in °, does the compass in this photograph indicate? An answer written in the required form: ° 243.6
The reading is ° 260
